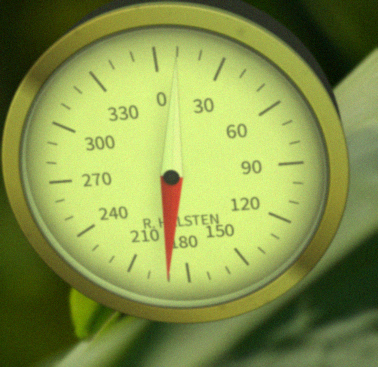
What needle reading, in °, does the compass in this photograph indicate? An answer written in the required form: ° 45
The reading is ° 190
